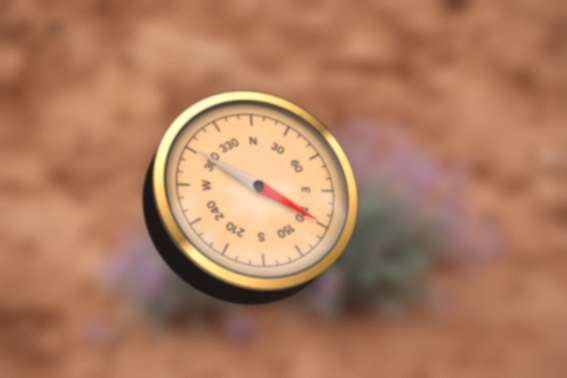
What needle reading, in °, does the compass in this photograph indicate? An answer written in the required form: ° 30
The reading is ° 120
